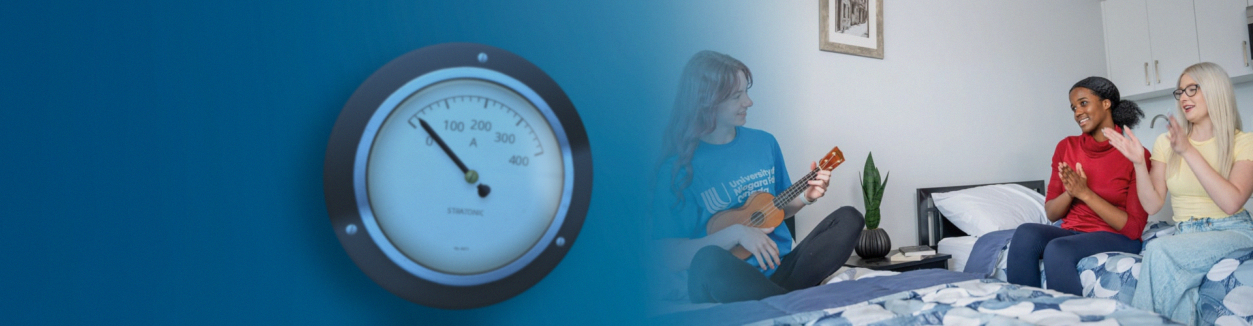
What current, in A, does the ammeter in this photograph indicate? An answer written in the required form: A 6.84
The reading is A 20
